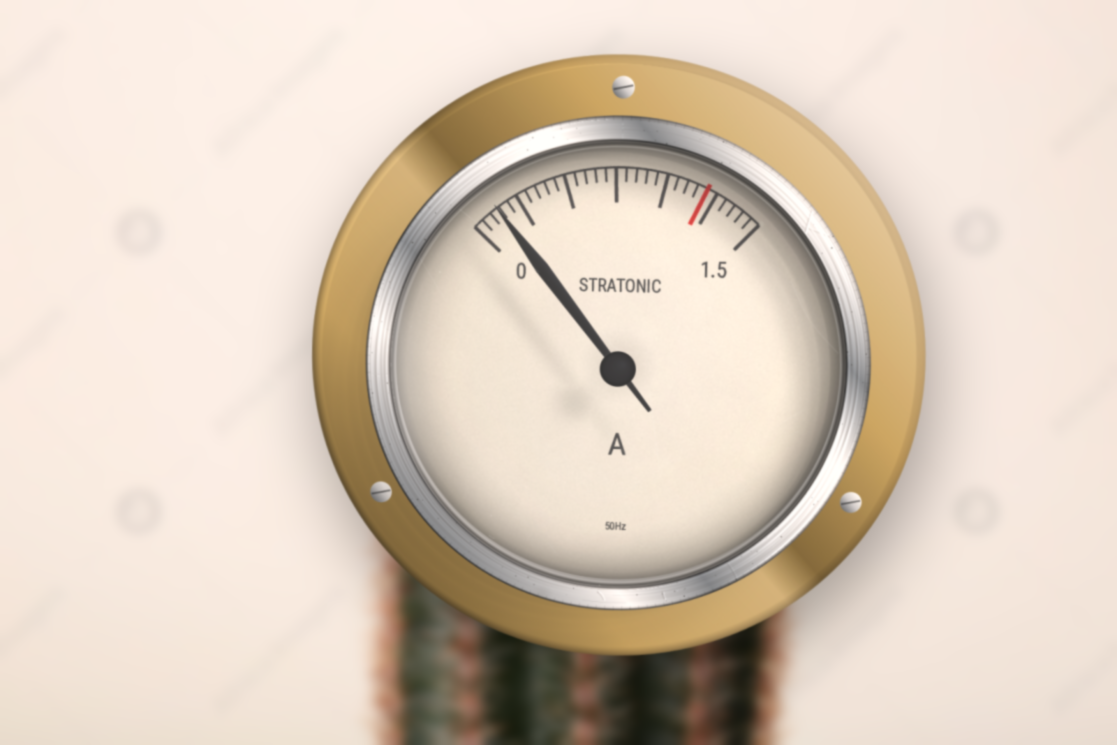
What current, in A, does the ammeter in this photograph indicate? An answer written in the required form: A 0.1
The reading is A 0.15
